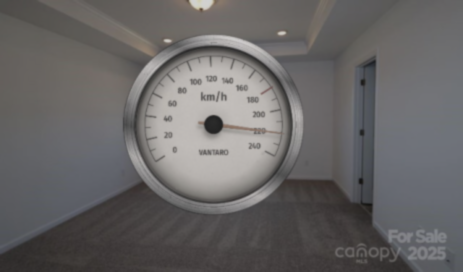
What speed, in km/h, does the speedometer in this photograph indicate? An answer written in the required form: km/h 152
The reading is km/h 220
